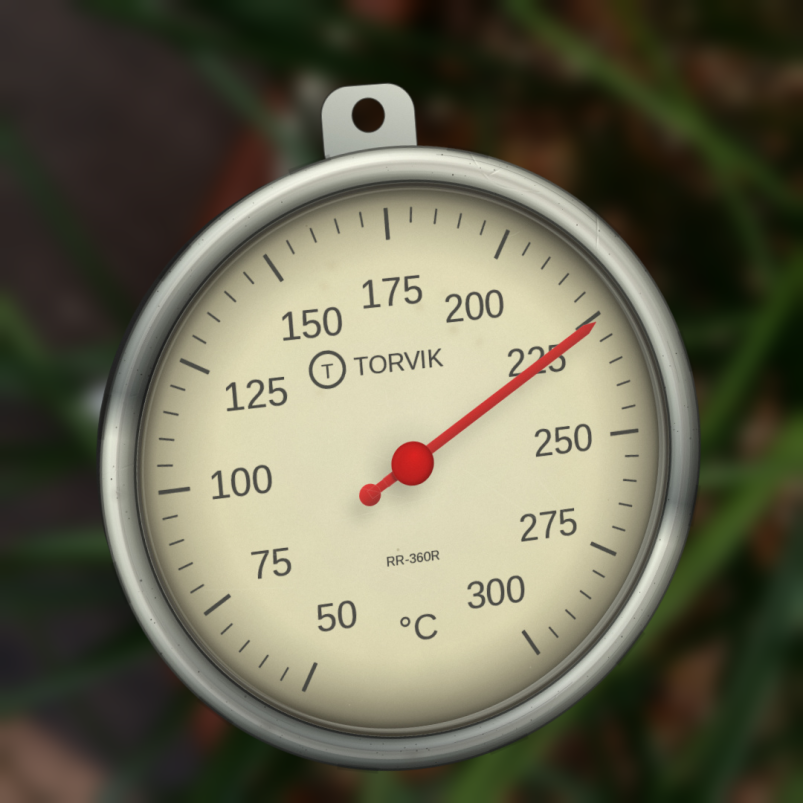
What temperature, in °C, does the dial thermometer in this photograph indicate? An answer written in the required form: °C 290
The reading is °C 225
